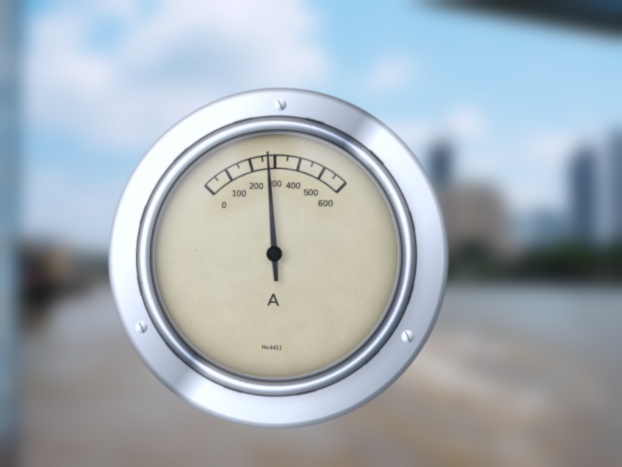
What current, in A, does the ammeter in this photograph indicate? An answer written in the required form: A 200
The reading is A 275
